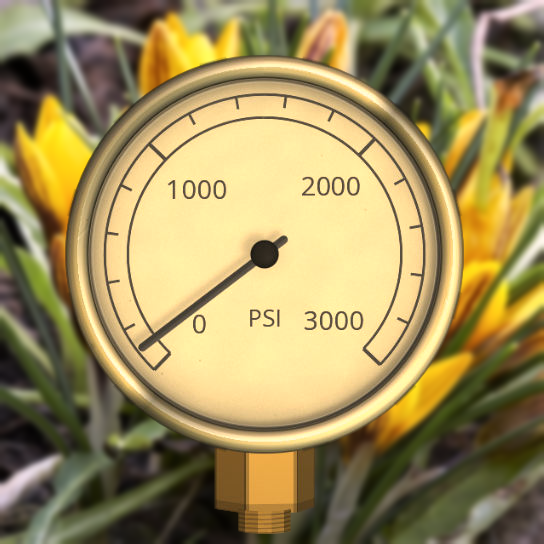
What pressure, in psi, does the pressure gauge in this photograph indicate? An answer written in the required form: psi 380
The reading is psi 100
